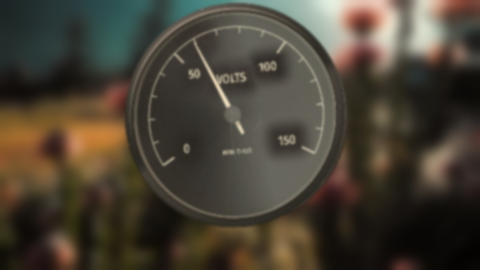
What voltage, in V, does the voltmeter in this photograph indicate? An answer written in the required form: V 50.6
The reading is V 60
